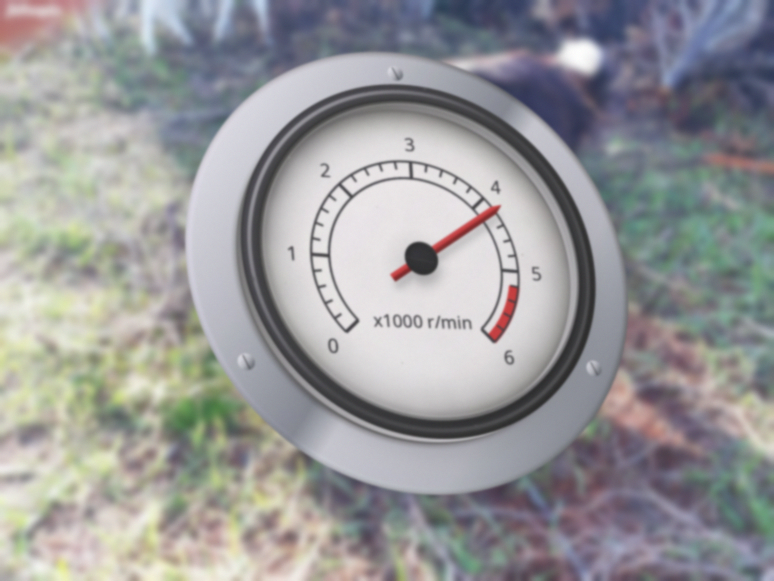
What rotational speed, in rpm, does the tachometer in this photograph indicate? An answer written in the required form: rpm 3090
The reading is rpm 4200
